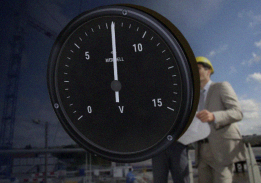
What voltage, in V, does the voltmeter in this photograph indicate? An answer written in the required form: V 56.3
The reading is V 8
